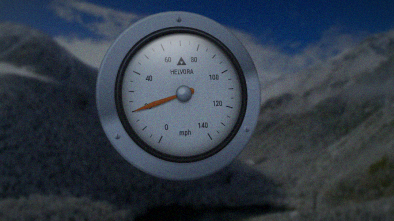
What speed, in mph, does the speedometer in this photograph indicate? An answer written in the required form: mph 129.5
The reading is mph 20
